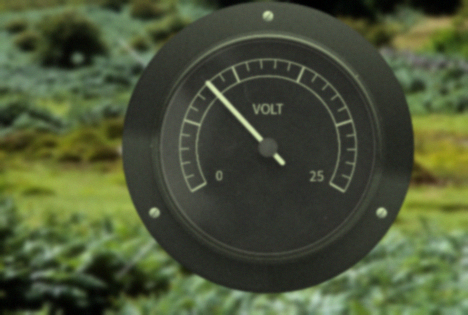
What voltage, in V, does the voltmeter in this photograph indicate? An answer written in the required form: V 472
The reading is V 8
